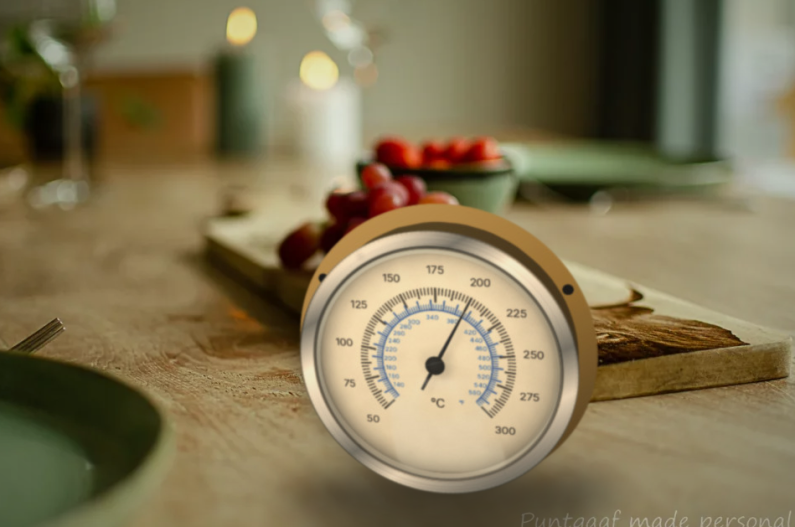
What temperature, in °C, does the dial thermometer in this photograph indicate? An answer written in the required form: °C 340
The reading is °C 200
